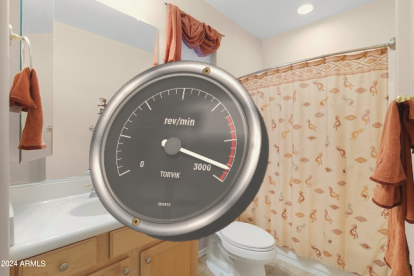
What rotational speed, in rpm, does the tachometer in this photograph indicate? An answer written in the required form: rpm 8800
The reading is rpm 2850
